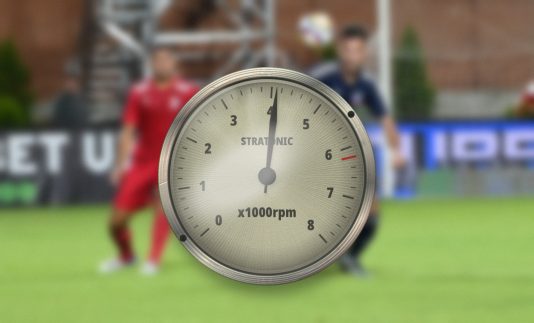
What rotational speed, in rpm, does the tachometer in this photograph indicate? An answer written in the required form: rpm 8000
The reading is rpm 4100
